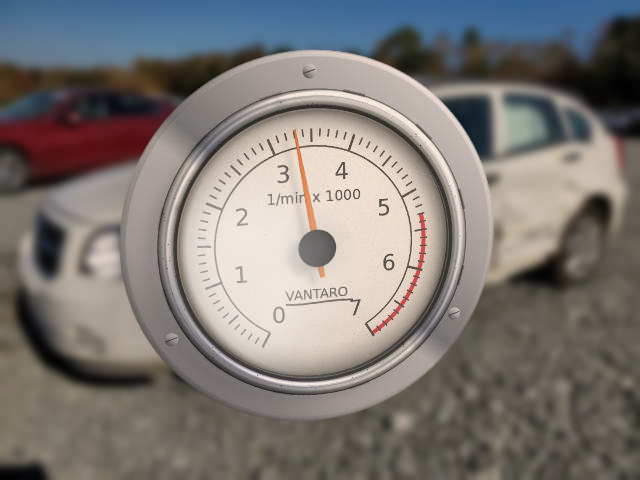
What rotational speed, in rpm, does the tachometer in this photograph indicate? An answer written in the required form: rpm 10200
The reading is rpm 3300
